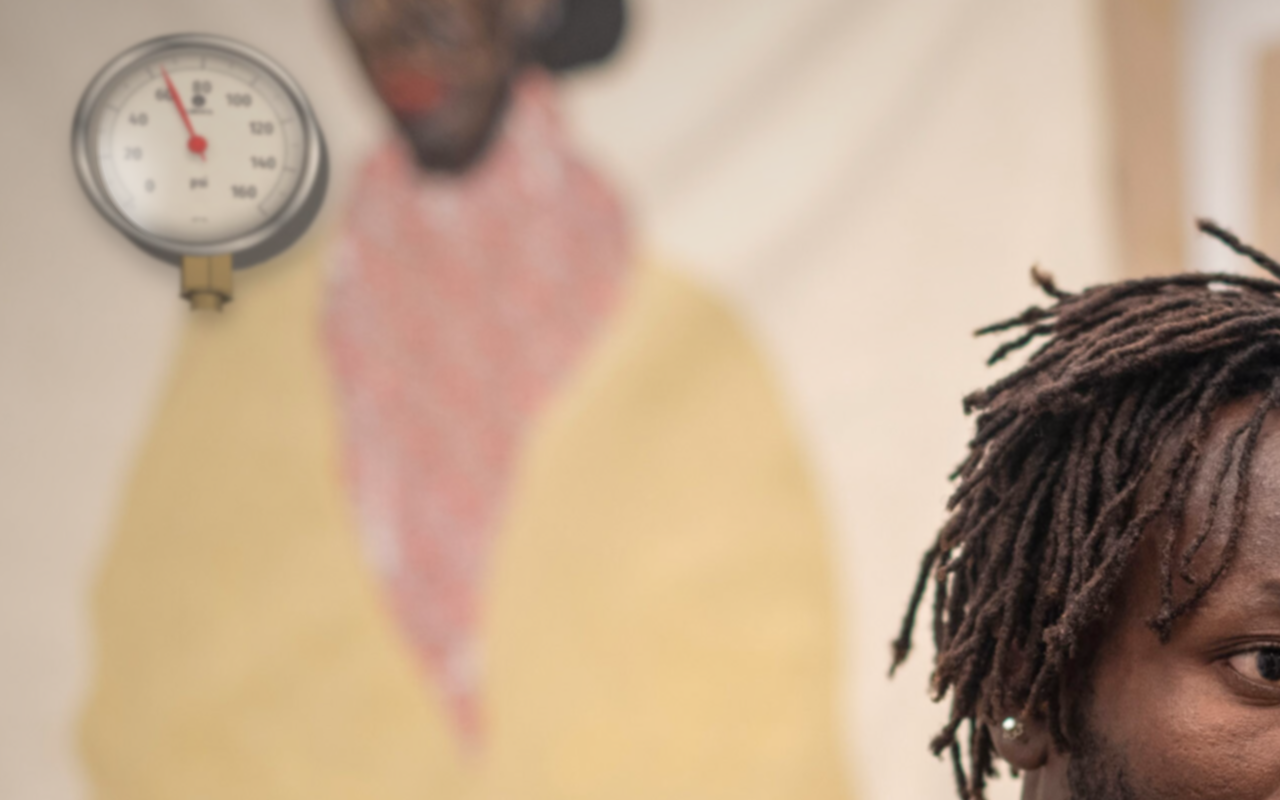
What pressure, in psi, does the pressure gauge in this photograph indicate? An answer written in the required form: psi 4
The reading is psi 65
